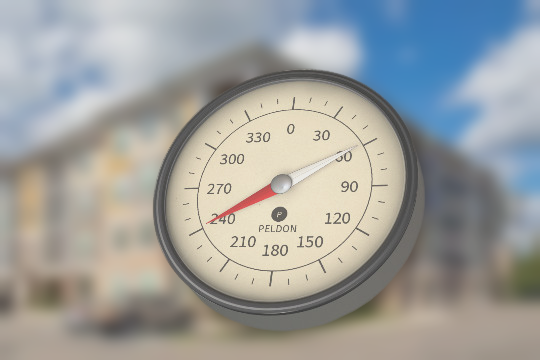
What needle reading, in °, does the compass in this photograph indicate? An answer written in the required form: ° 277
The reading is ° 240
